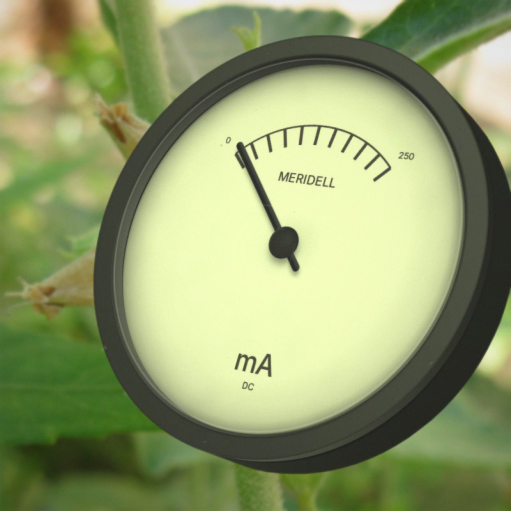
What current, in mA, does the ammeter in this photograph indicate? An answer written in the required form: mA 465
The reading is mA 12.5
